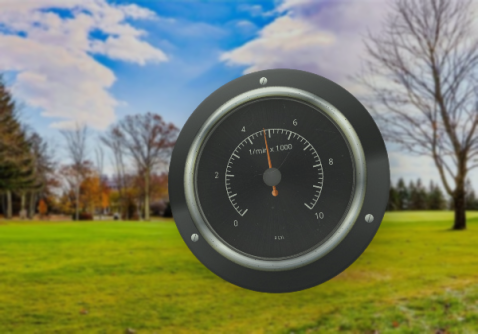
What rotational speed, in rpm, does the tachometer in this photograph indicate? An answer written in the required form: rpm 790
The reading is rpm 4800
